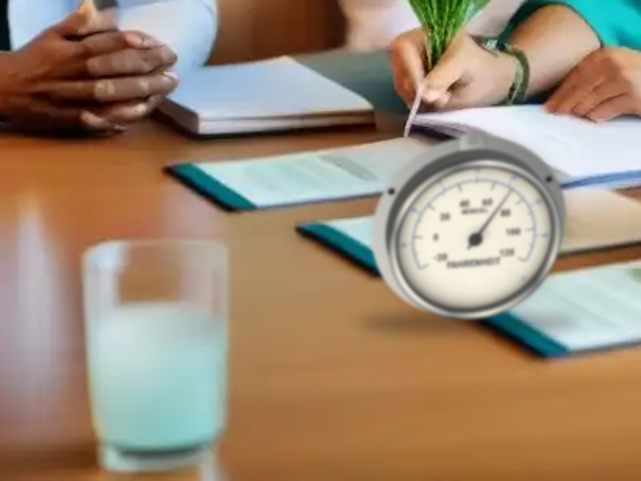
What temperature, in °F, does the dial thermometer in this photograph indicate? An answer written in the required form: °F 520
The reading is °F 70
